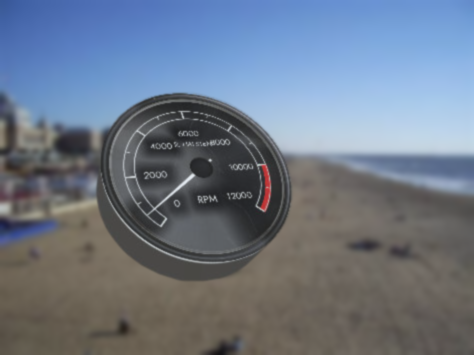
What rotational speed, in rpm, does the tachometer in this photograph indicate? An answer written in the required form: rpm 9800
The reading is rpm 500
